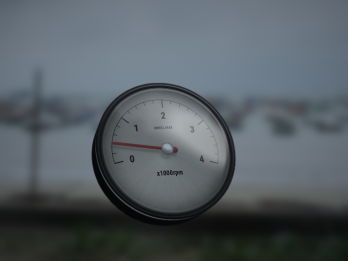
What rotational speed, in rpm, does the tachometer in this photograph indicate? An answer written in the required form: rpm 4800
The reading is rpm 400
